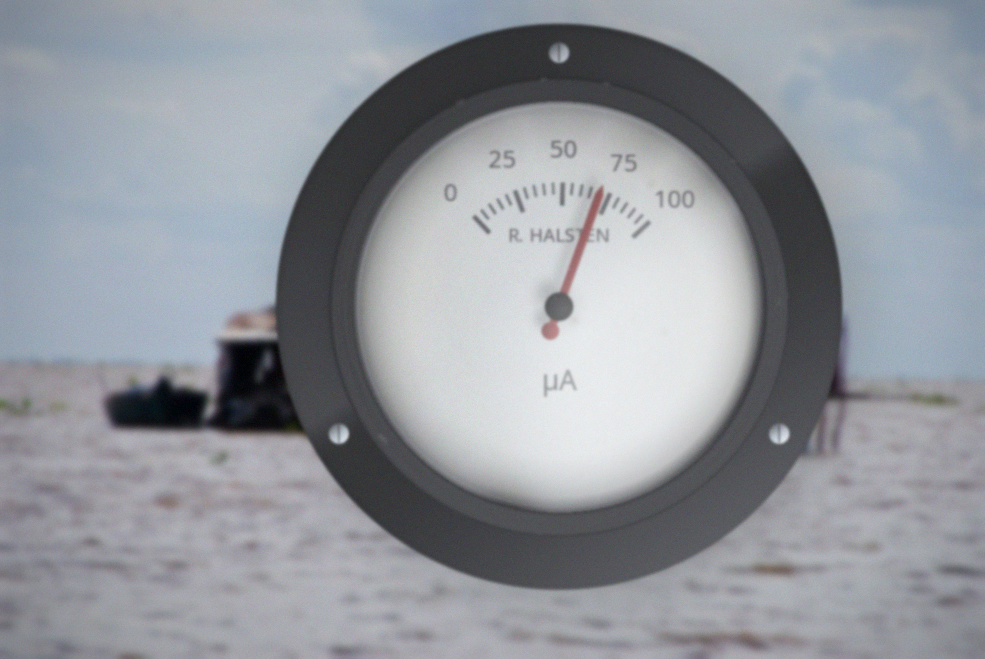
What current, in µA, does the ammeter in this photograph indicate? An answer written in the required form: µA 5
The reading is µA 70
